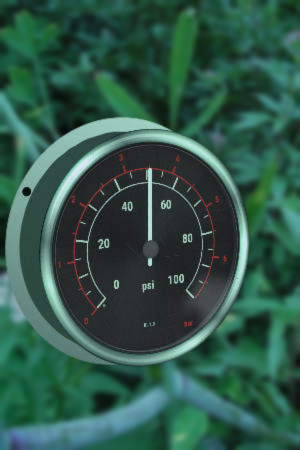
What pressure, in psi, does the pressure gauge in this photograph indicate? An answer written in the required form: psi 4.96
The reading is psi 50
